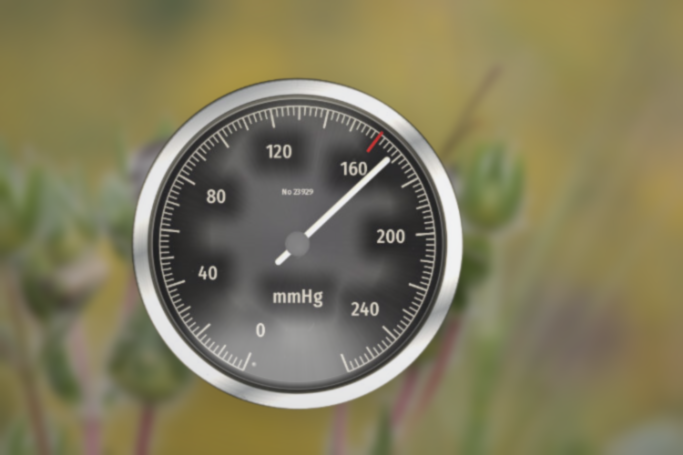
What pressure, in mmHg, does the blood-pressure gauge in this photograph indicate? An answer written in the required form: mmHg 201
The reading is mmHg 168
